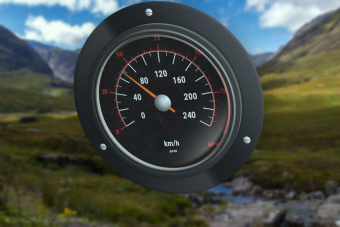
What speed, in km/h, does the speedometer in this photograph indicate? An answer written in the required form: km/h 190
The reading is km/h 70
